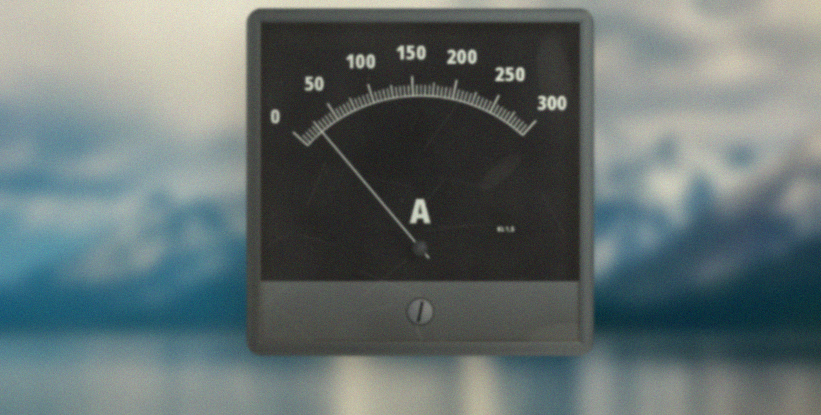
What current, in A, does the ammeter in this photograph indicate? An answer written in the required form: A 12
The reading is A 25
